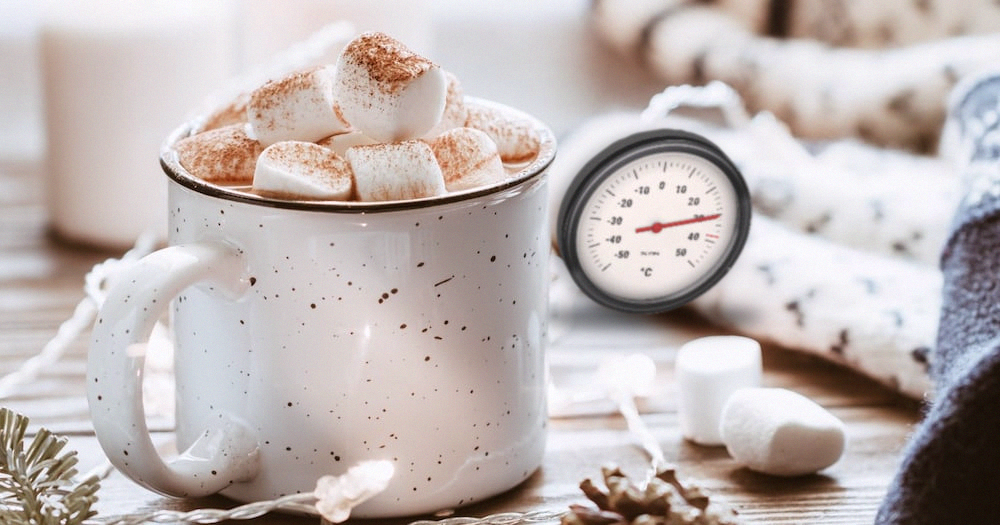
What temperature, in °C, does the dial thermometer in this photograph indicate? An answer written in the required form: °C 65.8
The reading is °C 30
